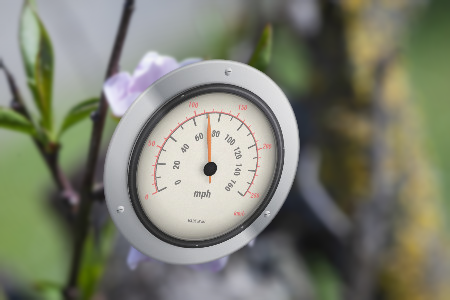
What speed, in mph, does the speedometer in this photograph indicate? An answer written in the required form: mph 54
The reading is mph 70
